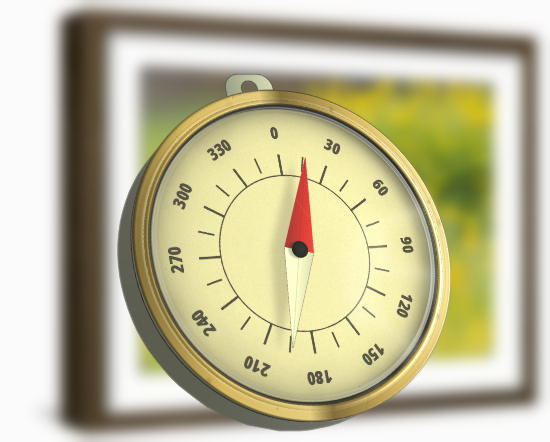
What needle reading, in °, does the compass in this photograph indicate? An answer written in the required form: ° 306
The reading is ° 15
